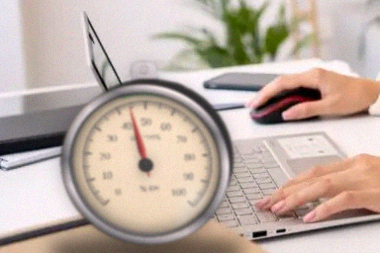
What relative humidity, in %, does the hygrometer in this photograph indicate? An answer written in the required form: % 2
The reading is % 45
